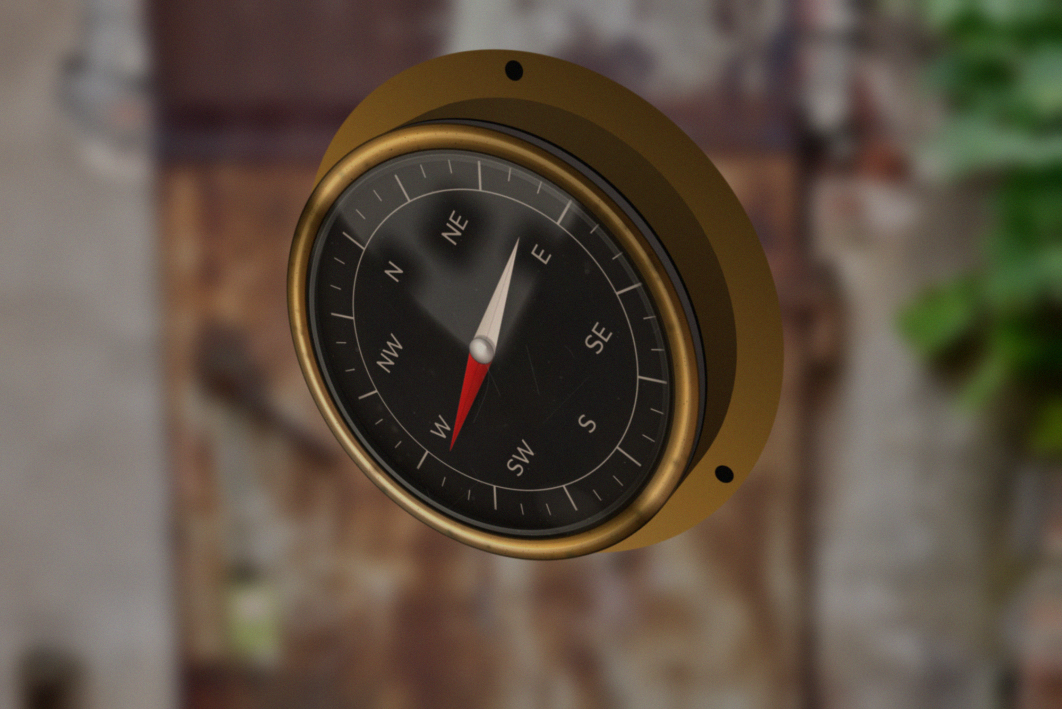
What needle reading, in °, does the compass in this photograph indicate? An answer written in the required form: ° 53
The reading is ° 260
